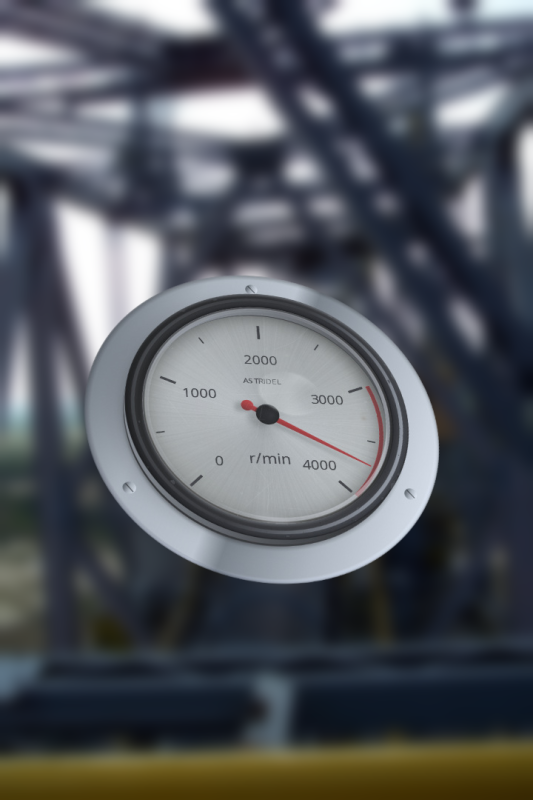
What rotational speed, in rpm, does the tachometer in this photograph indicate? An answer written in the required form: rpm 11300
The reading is rpm 3750
